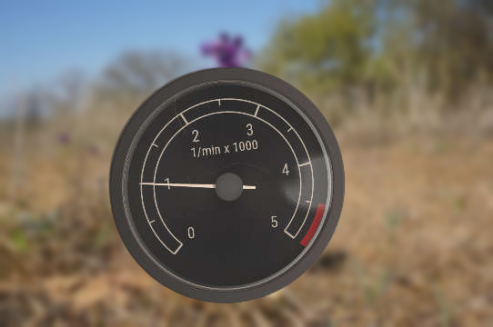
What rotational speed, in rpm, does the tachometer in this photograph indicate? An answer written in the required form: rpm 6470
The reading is rpm 1000
